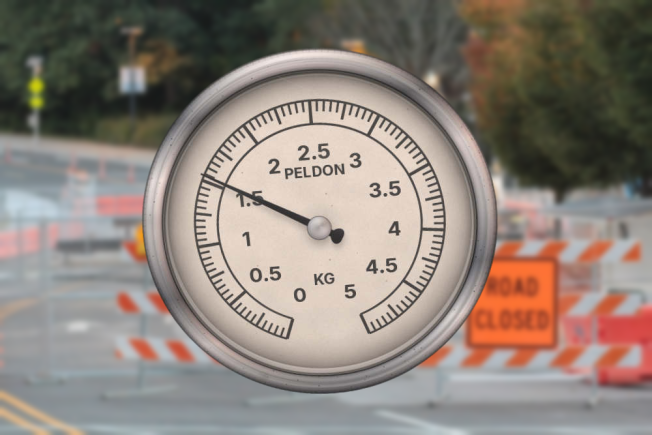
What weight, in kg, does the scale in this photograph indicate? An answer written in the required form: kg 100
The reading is kg 1.55
